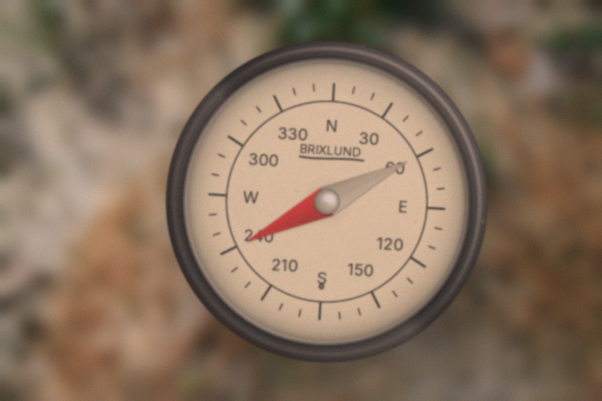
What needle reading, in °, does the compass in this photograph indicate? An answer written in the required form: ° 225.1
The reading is ° 240
